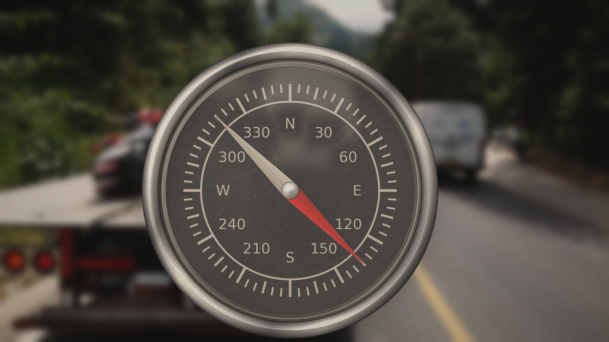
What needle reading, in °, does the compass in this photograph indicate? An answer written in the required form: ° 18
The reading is ° 135
